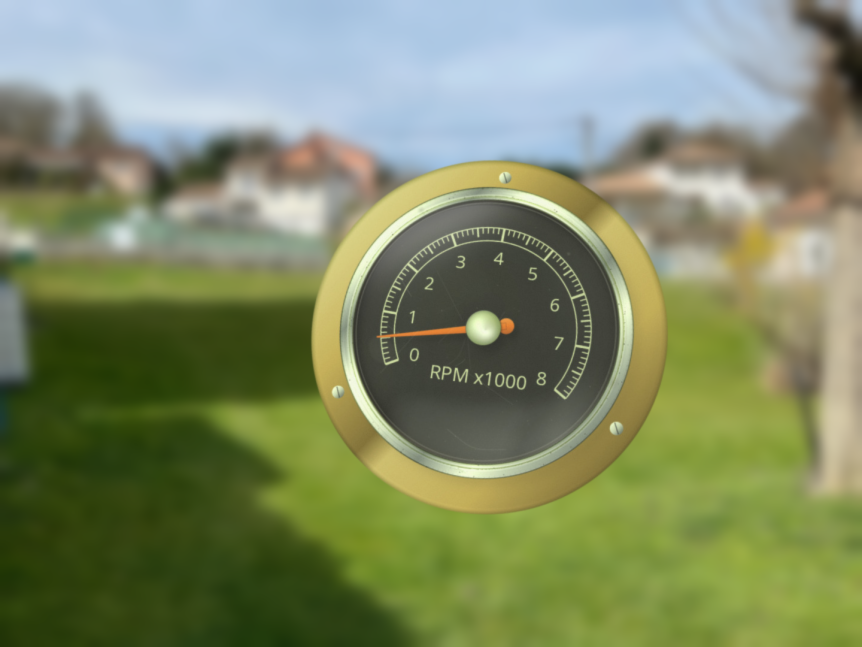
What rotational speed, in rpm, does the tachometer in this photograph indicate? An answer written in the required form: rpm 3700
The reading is rpm 500
